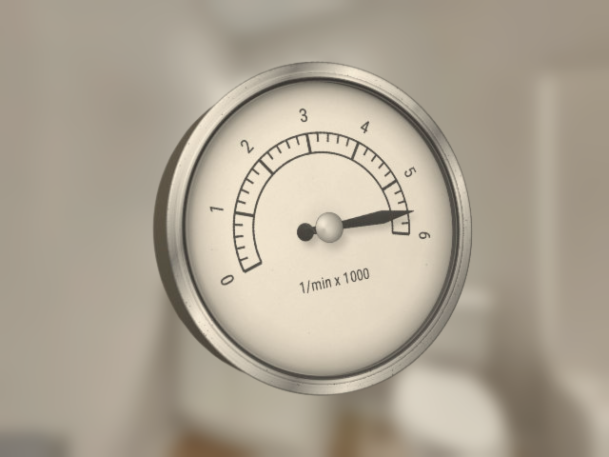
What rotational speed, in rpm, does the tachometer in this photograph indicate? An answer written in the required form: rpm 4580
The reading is rpm 5600
